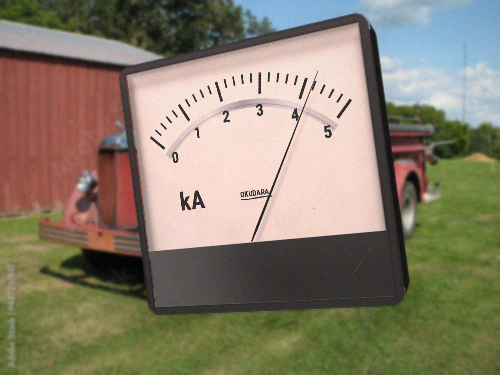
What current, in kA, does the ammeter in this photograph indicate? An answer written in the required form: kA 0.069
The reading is kA 4.2
